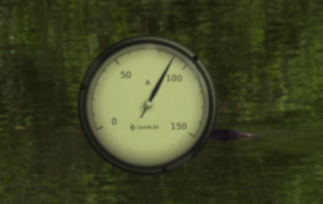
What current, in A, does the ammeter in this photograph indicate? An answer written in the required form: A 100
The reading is A 90
